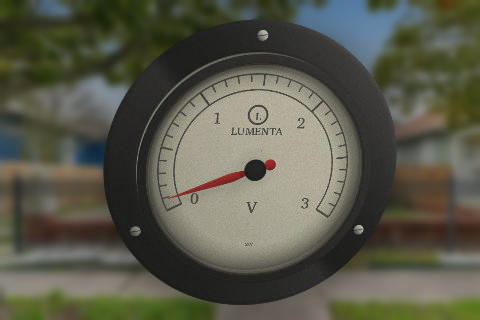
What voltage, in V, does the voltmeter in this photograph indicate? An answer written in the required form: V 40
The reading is V 0.1
